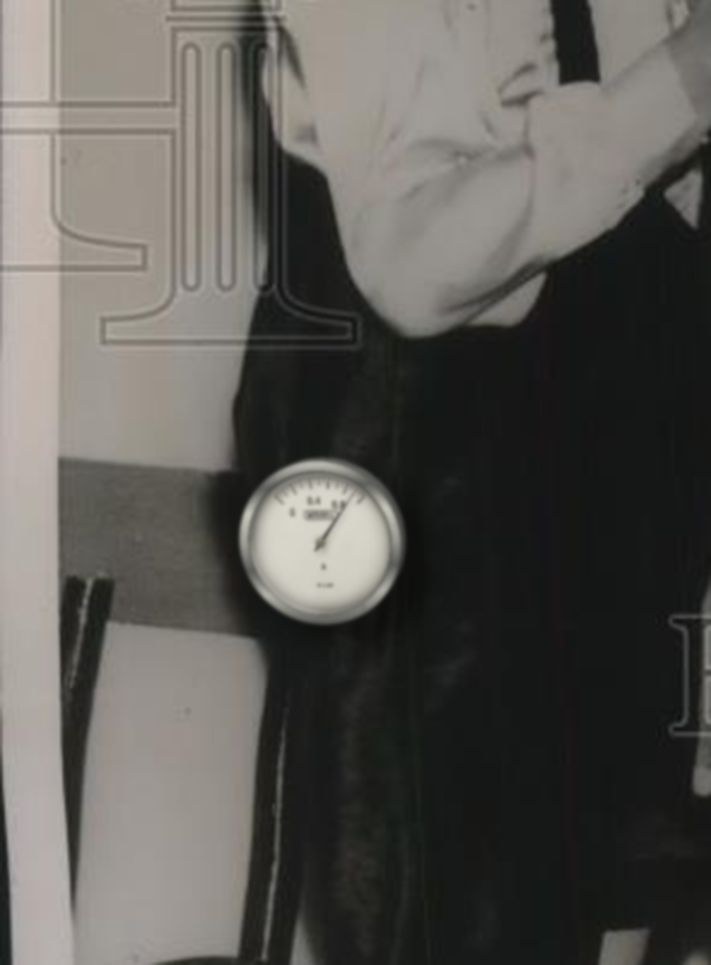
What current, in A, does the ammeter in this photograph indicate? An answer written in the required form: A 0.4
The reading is A 0.9
